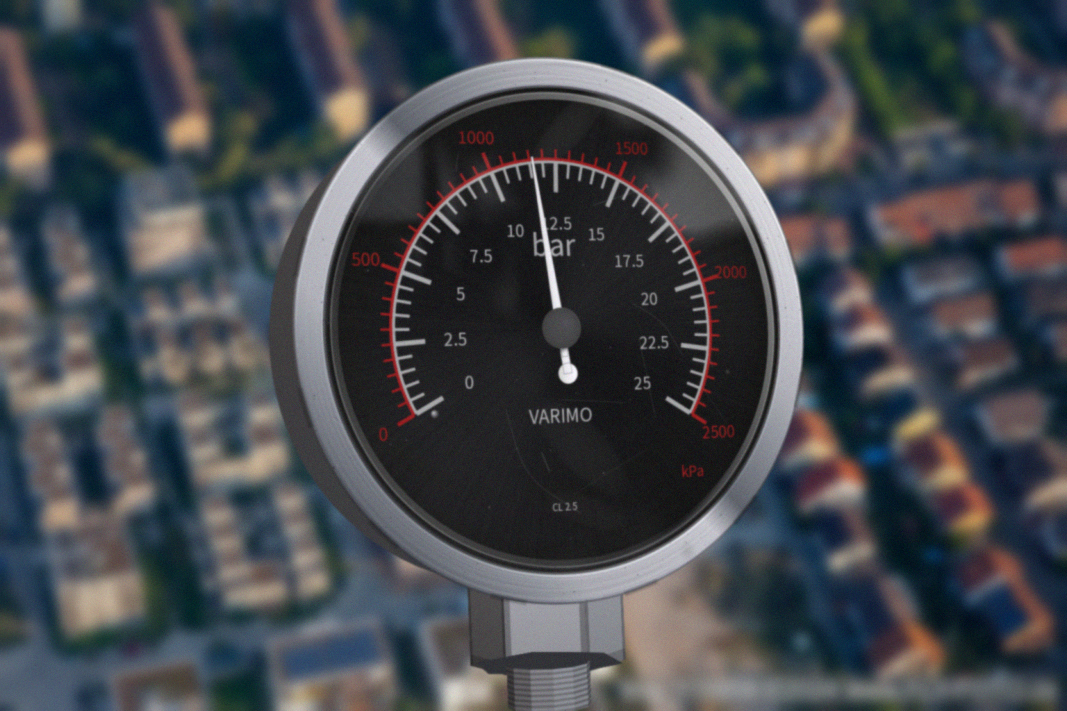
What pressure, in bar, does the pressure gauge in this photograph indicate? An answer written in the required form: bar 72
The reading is bar 11.5
